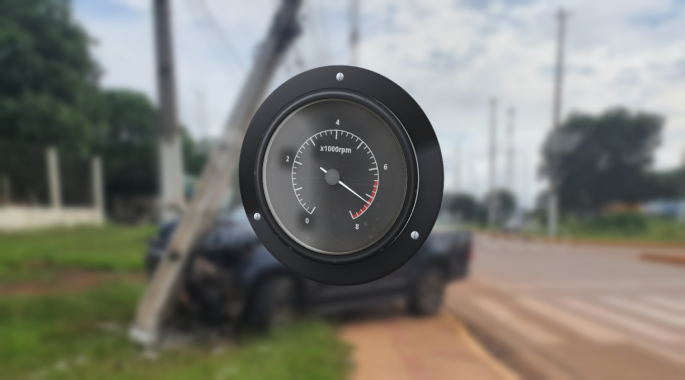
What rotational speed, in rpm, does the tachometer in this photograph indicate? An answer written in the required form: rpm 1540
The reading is rpm 7200
